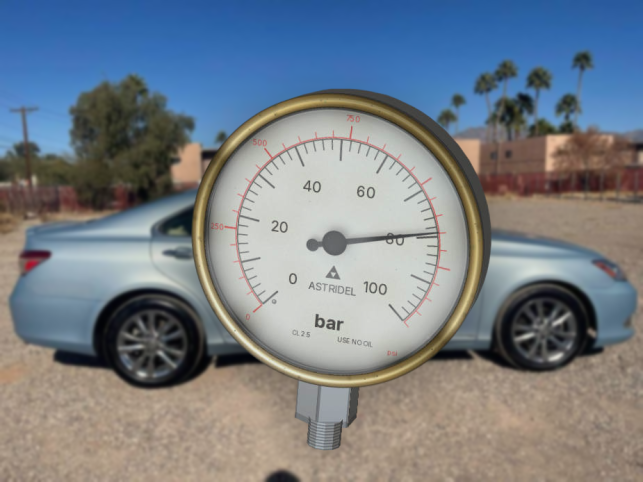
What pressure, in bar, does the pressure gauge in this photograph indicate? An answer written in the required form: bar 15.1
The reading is bar 79
